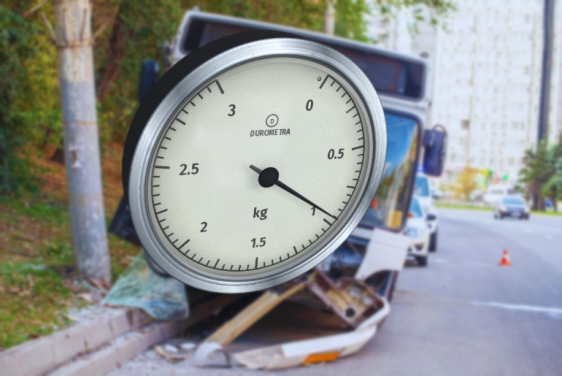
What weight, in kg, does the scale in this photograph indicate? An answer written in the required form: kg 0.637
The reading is kg 0.95
